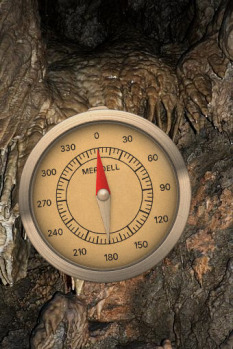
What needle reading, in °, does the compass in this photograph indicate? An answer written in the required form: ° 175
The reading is ° 0
